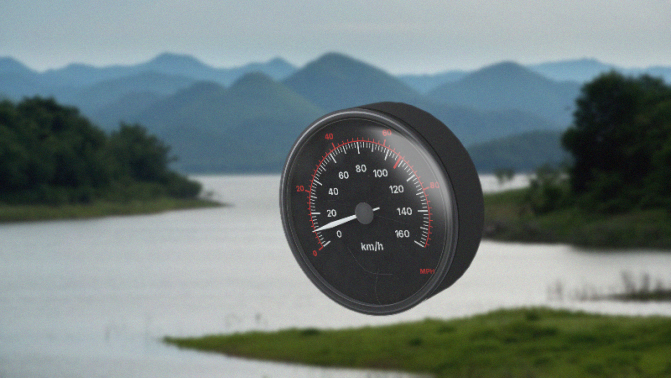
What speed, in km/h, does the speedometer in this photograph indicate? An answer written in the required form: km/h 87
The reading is km/h 10
